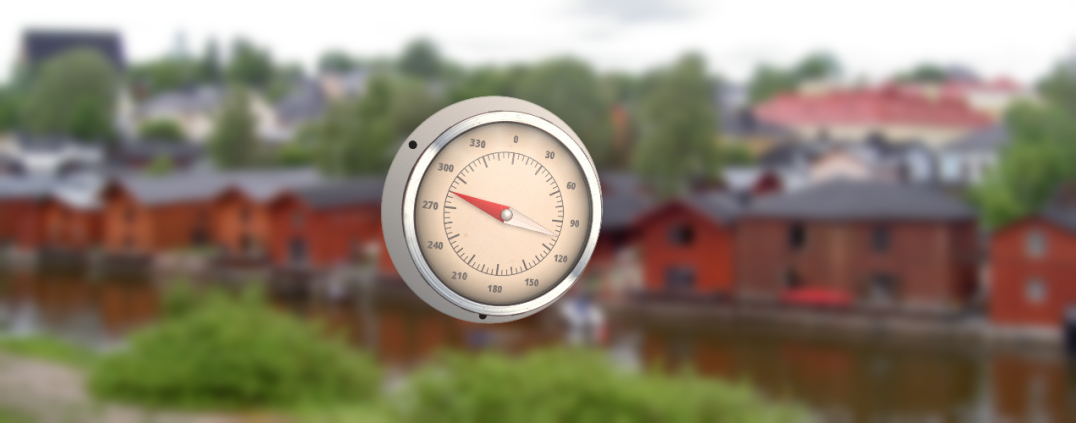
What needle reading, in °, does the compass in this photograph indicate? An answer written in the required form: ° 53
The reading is ° 285
